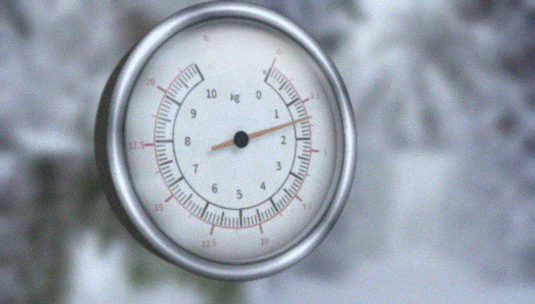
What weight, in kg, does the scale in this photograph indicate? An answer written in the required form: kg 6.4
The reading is kg 1.5
